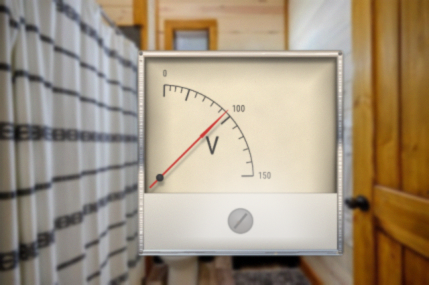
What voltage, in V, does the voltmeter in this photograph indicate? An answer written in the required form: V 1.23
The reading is V 95
